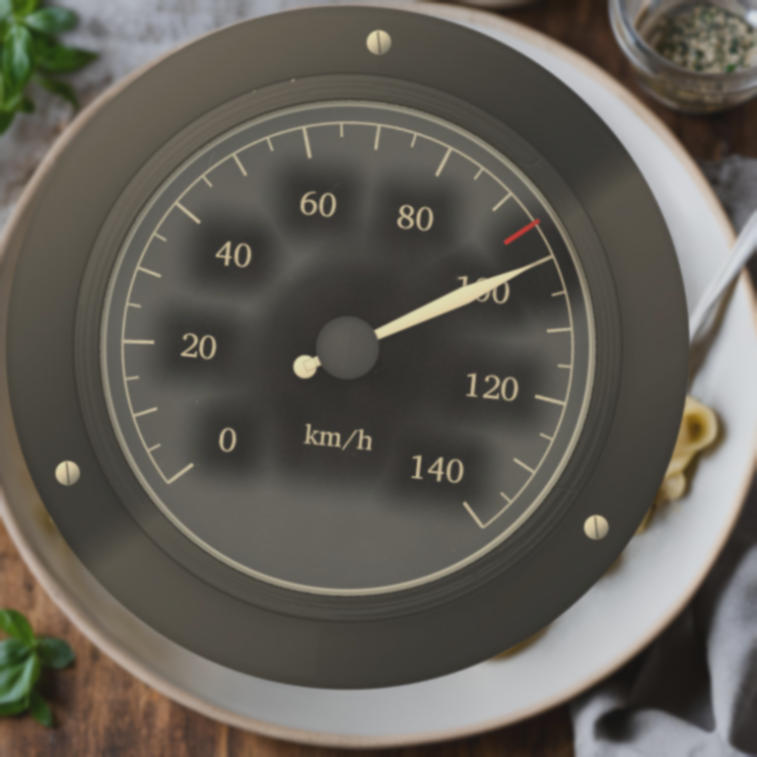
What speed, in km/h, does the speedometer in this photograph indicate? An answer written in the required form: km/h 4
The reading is km/h 100
